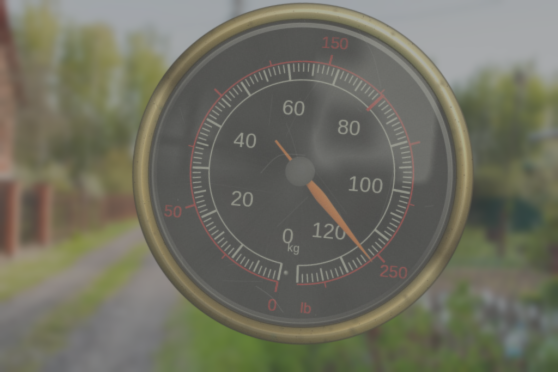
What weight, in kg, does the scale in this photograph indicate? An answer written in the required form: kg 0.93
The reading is kg 115
